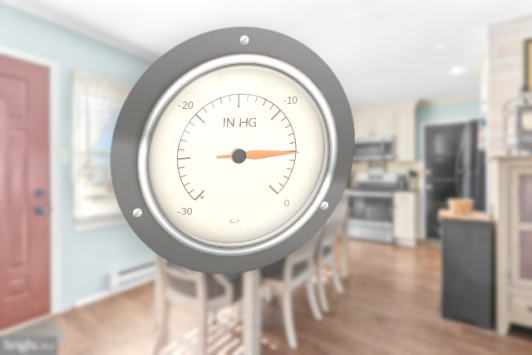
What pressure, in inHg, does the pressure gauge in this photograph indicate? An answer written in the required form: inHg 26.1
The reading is inHg -5
